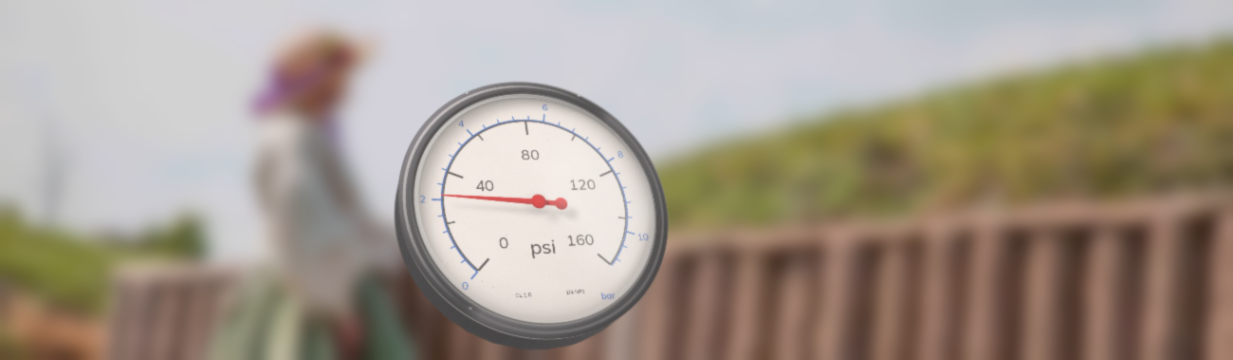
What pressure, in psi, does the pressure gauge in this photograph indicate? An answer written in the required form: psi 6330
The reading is psi 30
